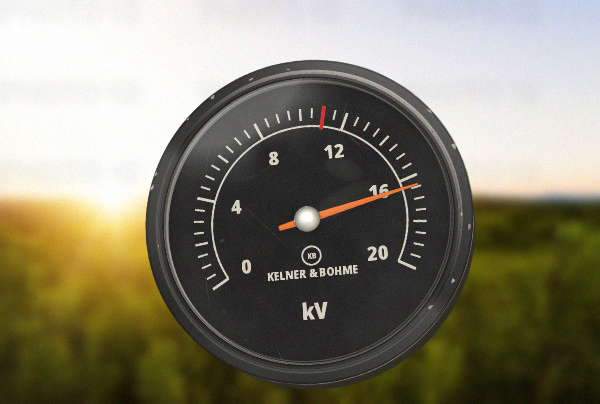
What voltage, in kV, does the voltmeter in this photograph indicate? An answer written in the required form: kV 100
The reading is kV 16.5
